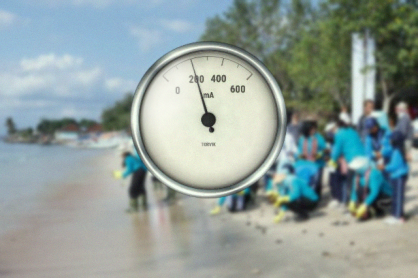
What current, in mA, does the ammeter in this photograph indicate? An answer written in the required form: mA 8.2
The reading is mA 200
